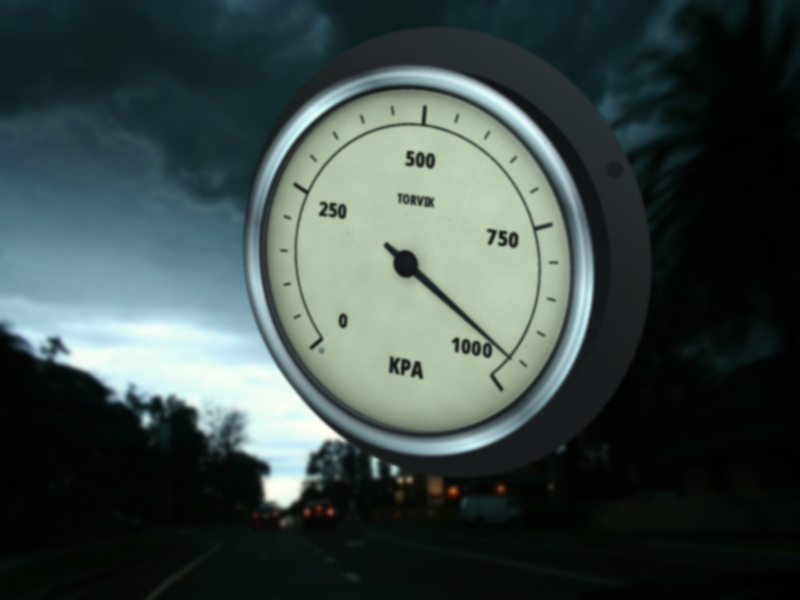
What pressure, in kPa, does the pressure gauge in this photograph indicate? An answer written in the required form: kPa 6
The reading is kPa 950
